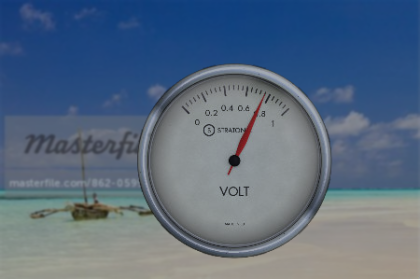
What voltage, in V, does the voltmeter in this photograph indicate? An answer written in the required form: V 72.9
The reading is V 0.76
